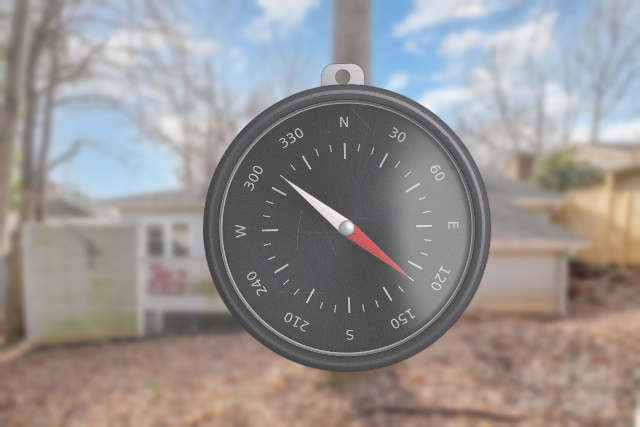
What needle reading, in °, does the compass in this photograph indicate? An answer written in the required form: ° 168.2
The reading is ° 130
